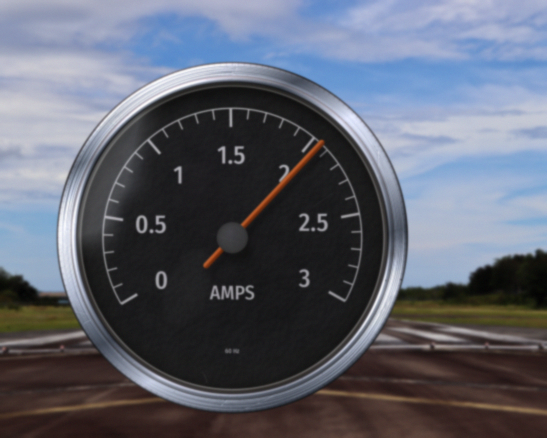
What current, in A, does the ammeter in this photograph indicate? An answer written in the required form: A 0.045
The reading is A 2.05
